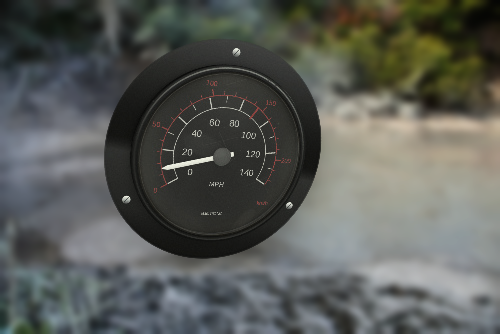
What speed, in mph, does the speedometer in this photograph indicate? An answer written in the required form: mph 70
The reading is mph 10
